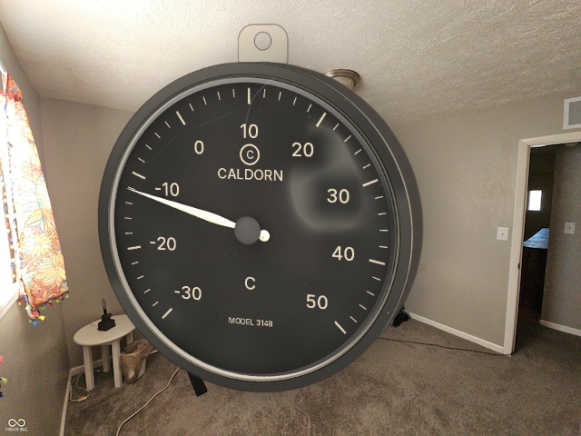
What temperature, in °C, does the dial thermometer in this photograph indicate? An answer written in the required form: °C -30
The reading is °C -12
